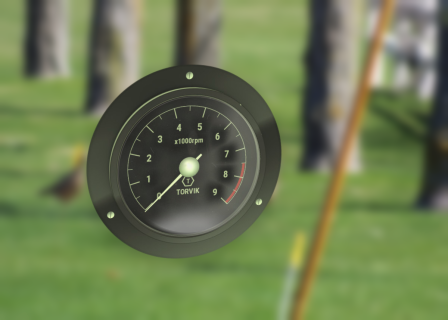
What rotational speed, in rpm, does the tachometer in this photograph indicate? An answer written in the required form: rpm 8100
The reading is rpm 0
